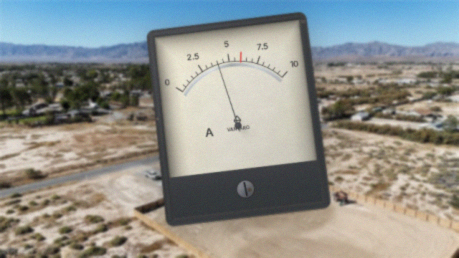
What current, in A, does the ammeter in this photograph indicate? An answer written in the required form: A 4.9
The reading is A 4
